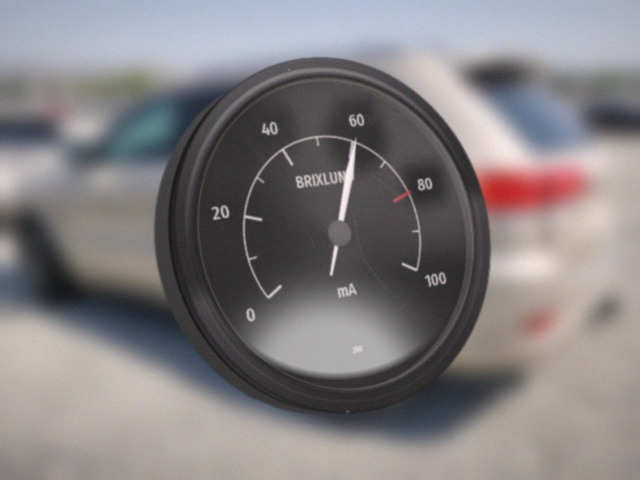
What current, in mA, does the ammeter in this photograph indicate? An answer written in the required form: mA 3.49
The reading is mA 60
